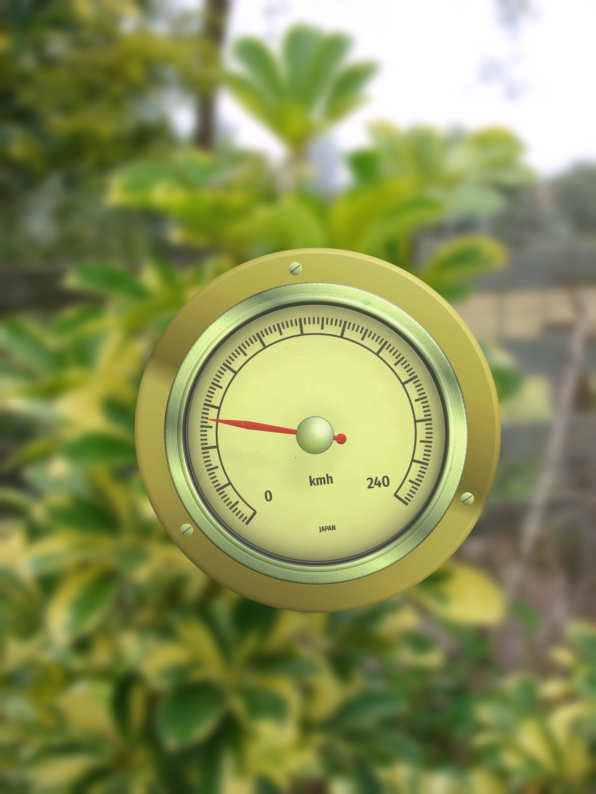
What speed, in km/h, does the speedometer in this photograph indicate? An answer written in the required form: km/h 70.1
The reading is km/h 54
